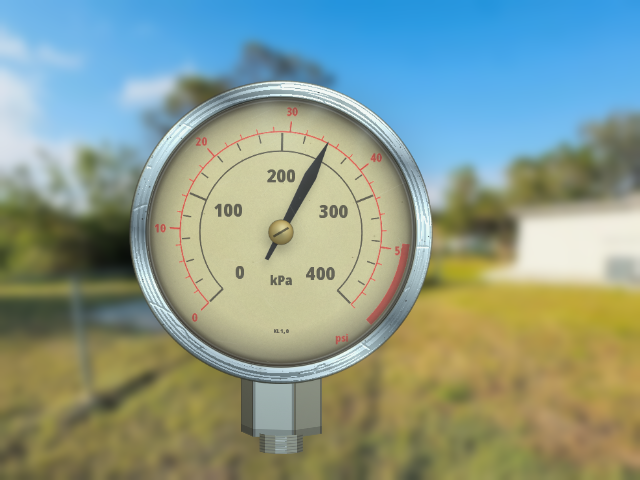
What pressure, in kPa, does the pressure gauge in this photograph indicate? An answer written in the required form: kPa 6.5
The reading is kPa 240
